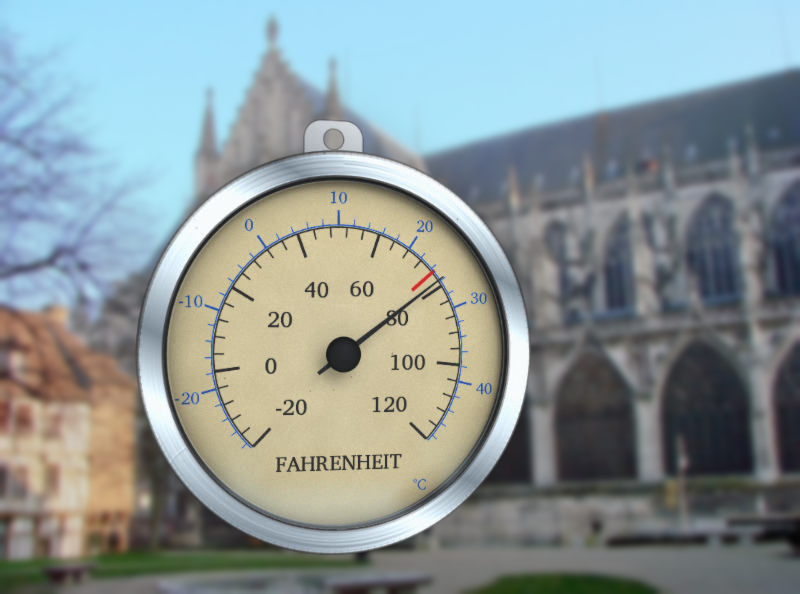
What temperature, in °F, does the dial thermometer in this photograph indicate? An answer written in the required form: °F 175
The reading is °F 78
